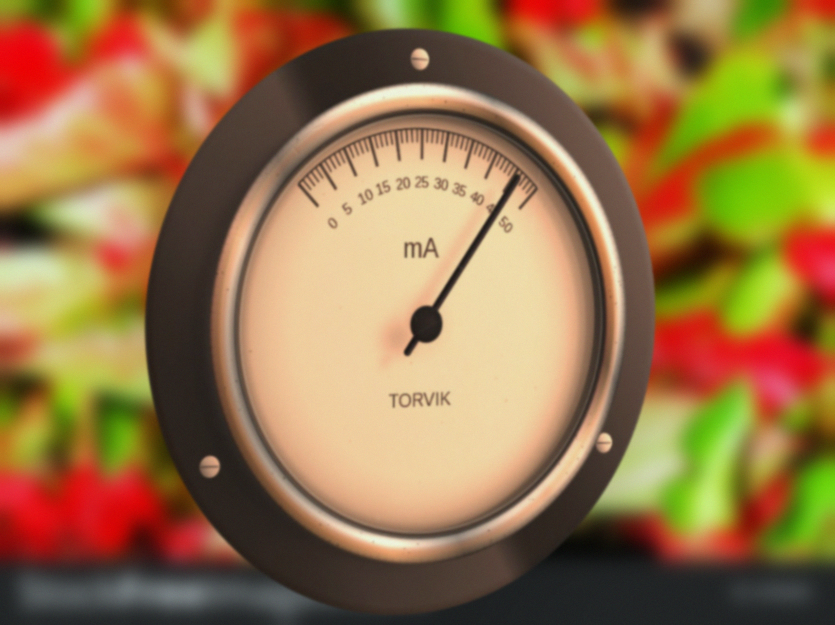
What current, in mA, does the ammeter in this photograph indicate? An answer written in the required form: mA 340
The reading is mA 45
